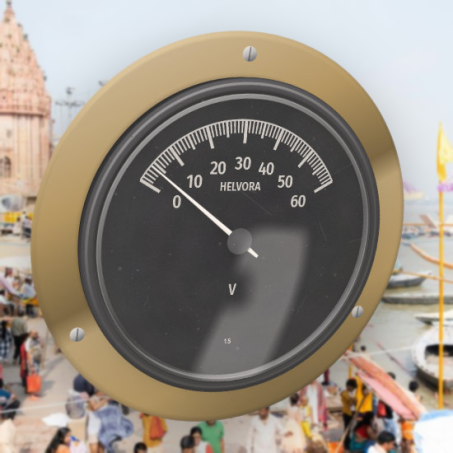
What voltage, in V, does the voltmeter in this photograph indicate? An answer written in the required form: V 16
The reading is V 4
